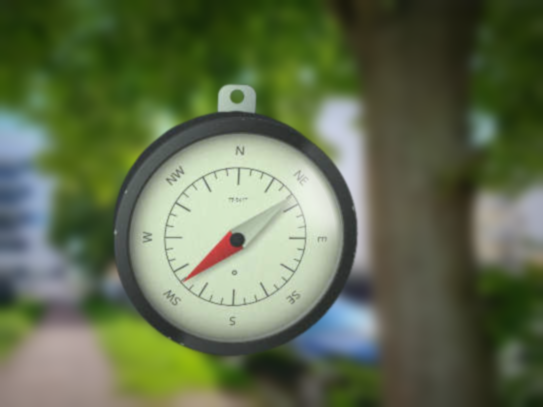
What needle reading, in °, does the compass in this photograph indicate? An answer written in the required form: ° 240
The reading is ° 230
